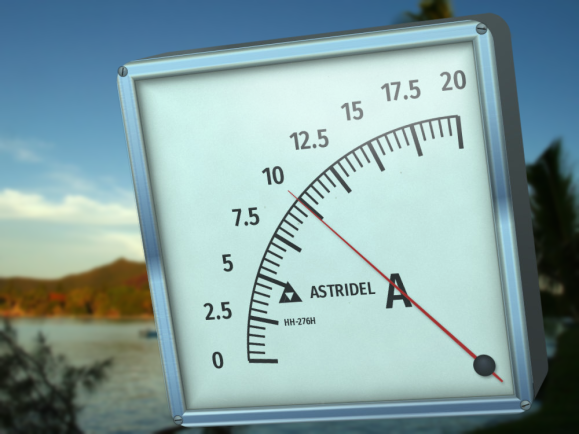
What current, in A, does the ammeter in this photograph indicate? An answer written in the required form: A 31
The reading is A 10
